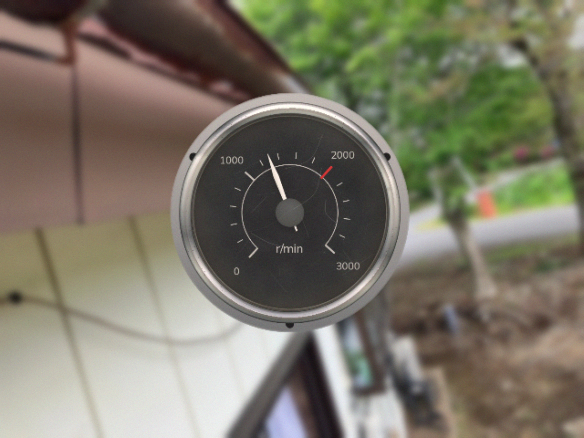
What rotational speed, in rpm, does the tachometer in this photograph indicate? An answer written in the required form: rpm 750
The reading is rpm 1300
